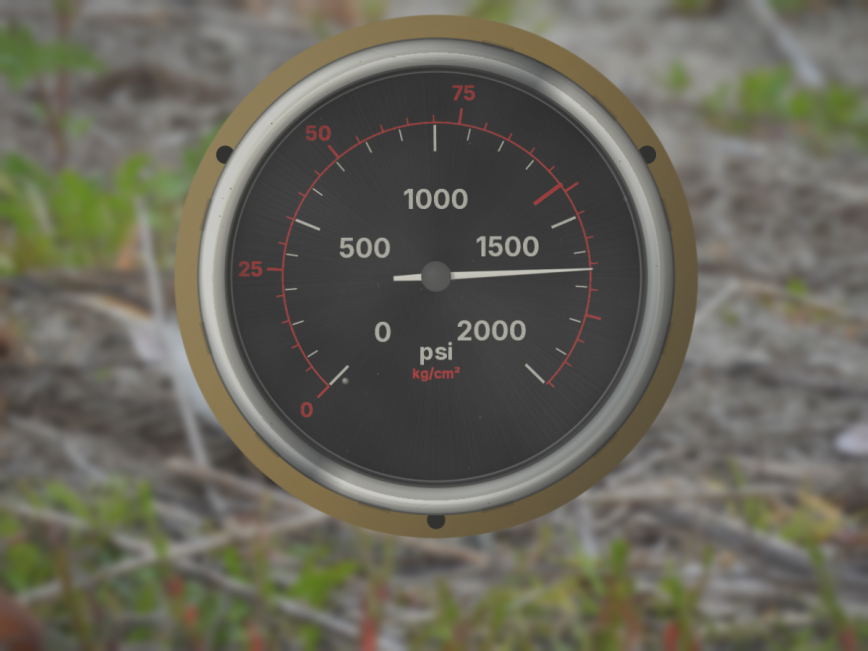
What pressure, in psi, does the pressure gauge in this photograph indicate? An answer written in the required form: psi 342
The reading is psi 1650
